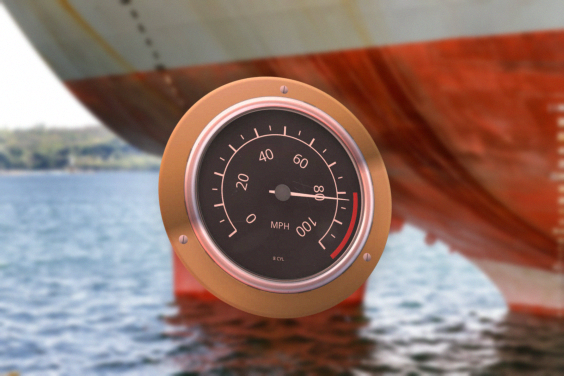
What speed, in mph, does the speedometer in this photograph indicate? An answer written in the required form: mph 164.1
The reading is mph 82.5
